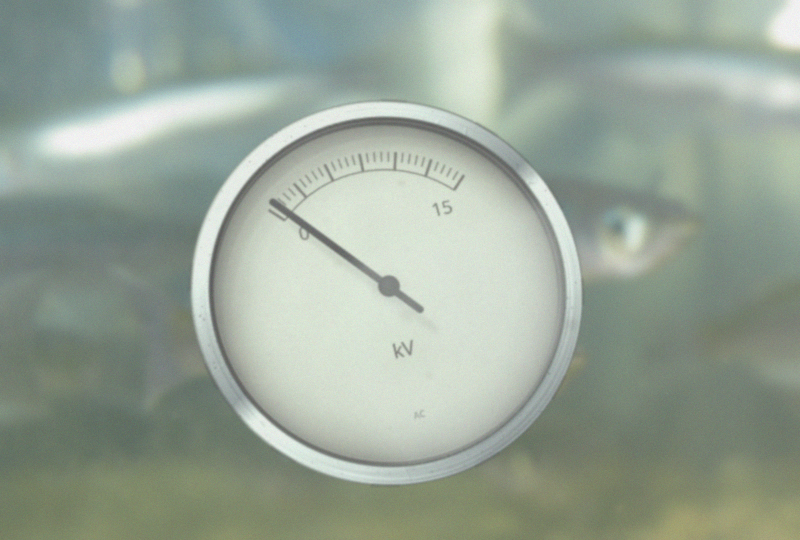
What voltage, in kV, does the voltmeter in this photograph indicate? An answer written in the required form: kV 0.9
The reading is kV 0.5
